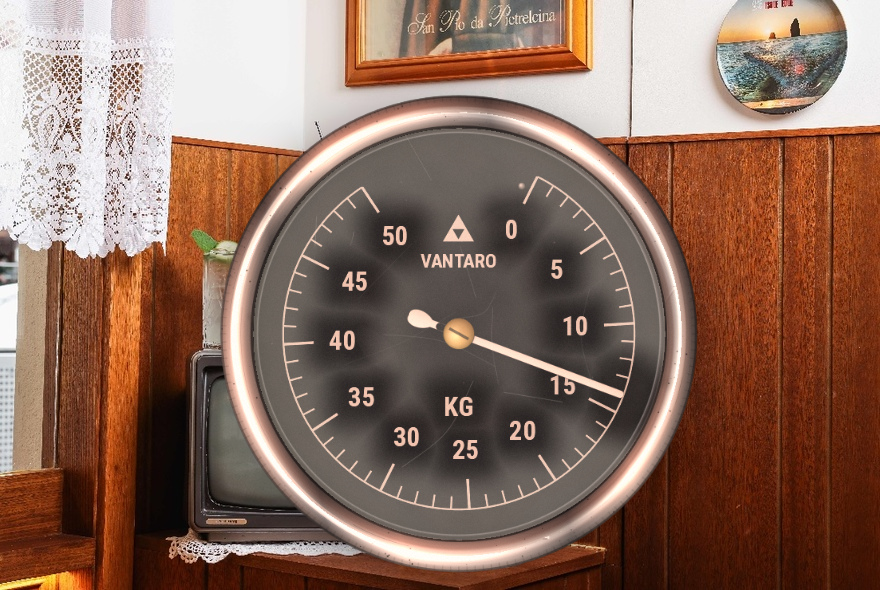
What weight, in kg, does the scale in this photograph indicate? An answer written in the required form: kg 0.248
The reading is kg 14
